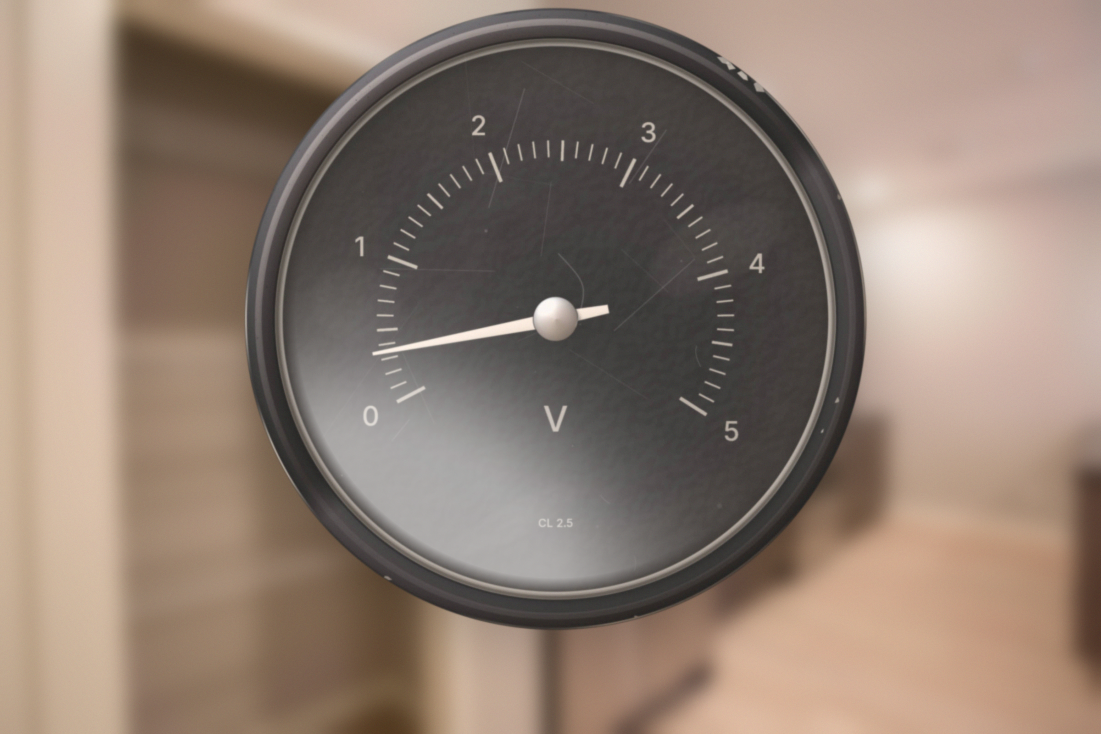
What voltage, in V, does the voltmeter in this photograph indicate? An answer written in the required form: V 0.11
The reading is V 0.35
